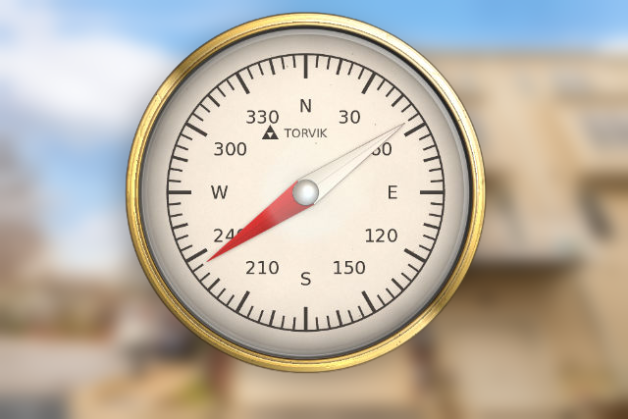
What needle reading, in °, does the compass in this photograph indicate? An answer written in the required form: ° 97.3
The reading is ° 235
